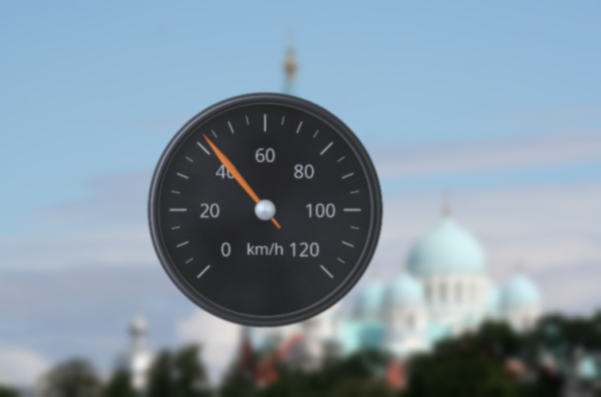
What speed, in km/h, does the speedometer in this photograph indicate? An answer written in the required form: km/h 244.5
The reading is km/h 42.5
